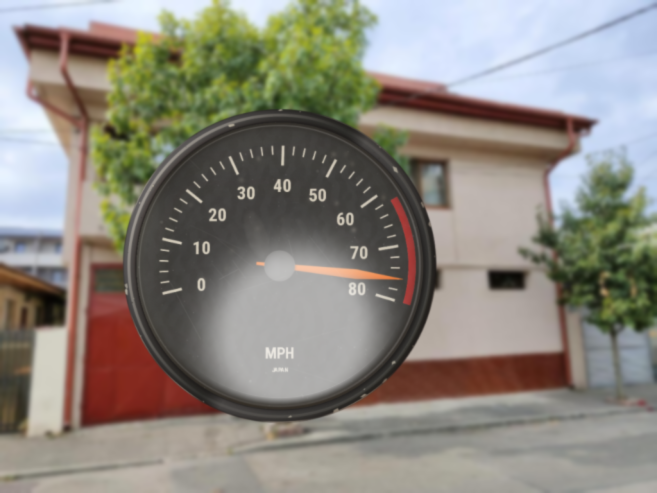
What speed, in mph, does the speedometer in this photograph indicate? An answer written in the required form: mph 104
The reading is mph 76
